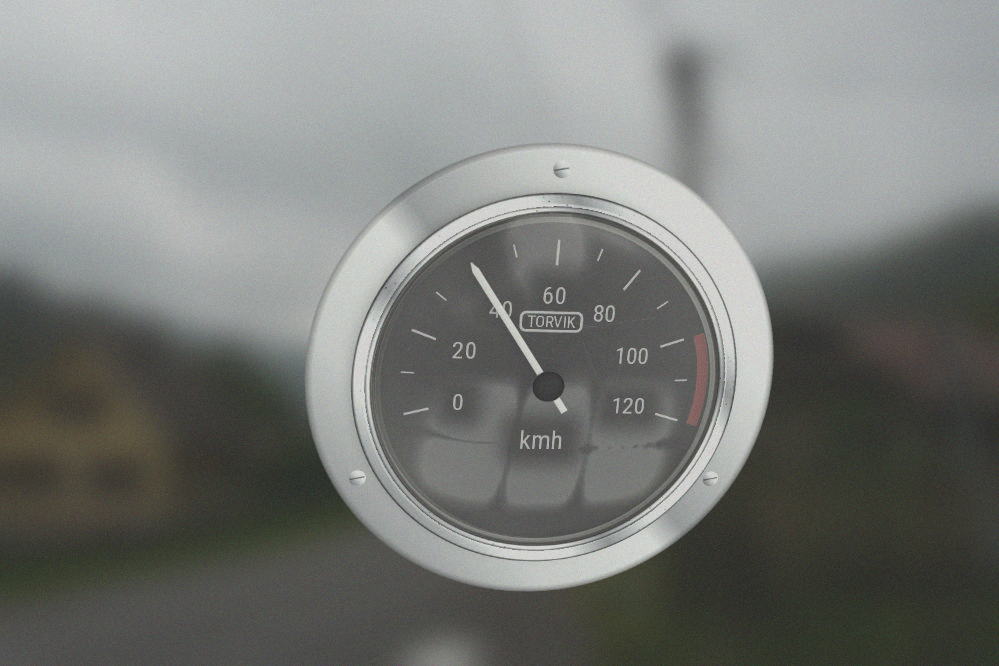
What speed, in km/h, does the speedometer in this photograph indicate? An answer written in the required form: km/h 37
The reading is km/h 40
